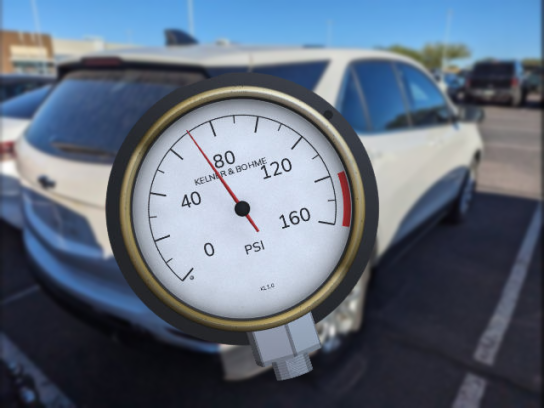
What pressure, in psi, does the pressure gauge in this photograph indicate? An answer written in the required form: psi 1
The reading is psi 70
